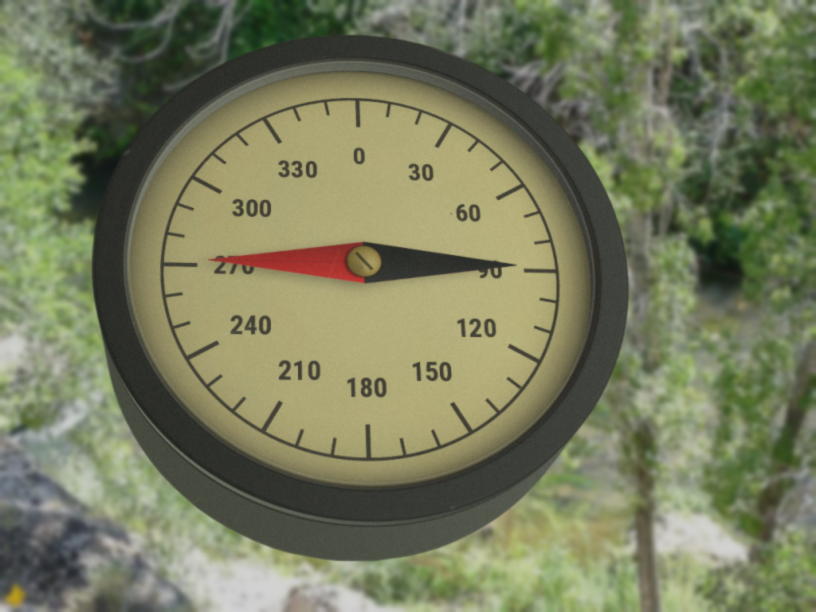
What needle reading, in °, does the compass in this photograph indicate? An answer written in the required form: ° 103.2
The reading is ° 270
